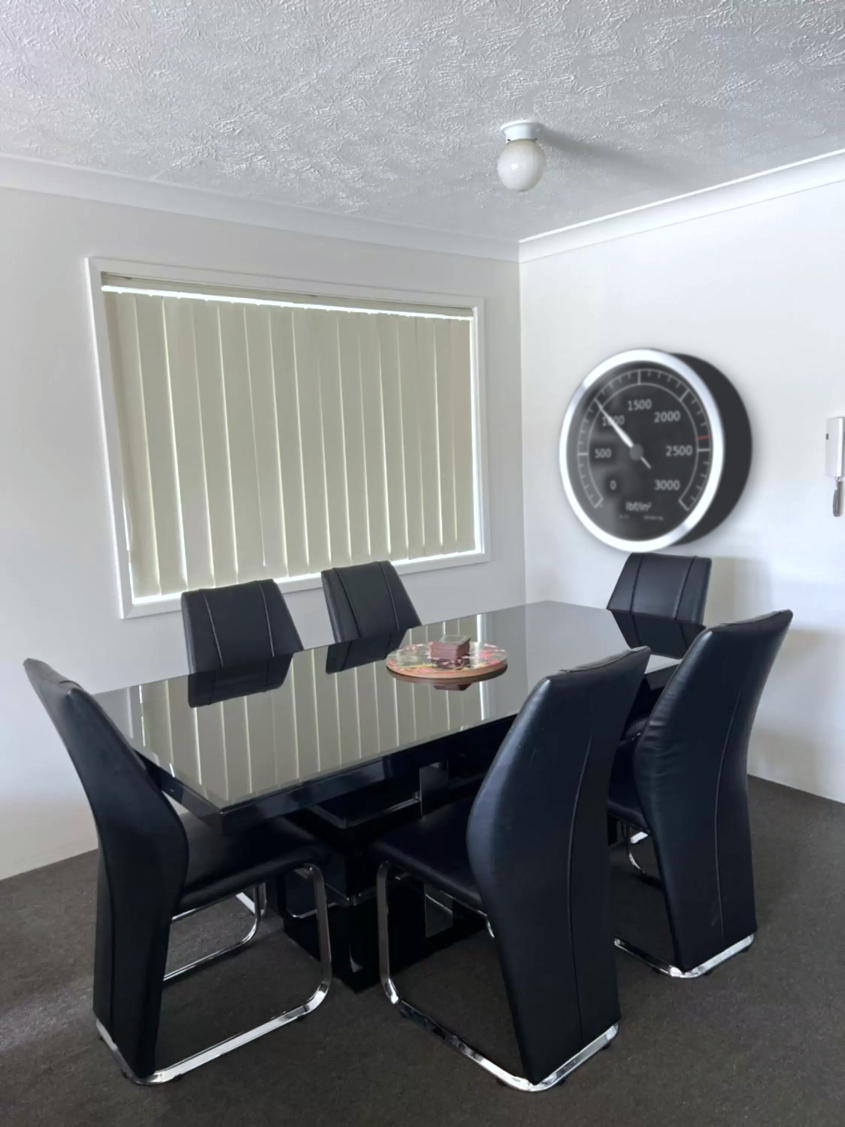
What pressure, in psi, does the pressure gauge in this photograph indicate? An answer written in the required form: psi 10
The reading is psi 1000
